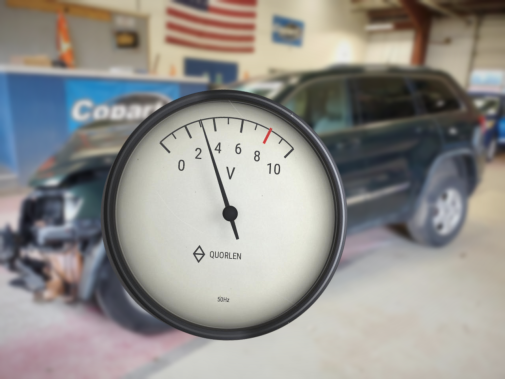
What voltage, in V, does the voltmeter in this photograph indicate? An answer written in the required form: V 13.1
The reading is V 3
